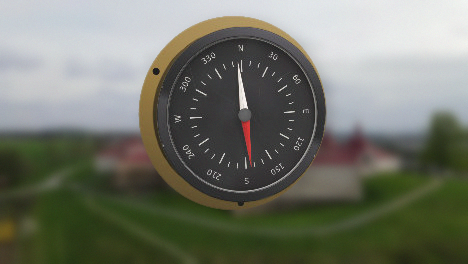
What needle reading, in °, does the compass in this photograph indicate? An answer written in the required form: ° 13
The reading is ° 175
